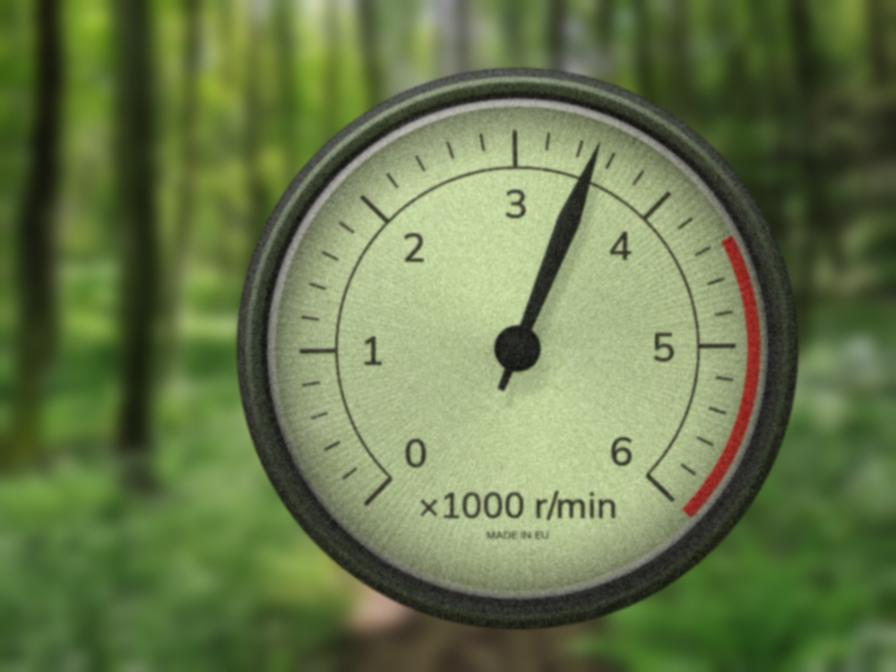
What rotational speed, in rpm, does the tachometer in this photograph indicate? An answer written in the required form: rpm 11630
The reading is rpm 3500
